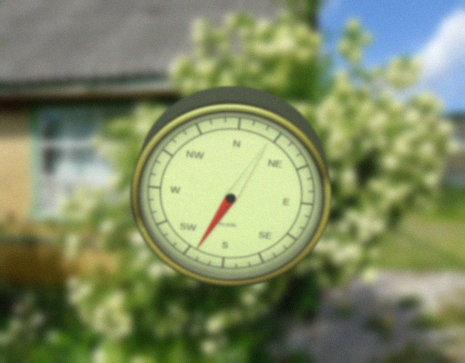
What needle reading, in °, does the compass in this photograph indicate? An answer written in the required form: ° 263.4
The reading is ° 205
